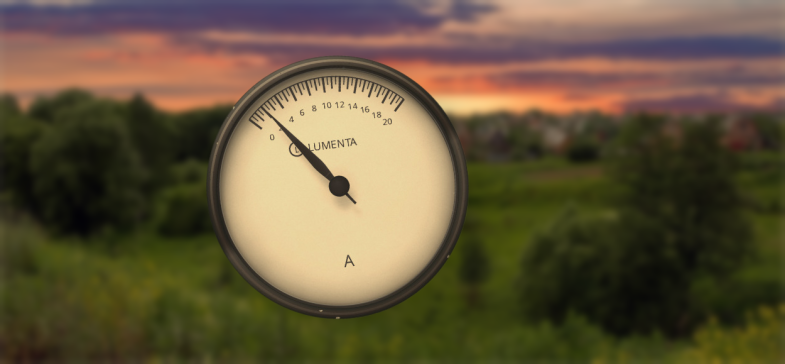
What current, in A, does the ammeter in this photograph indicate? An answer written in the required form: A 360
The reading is A 2
